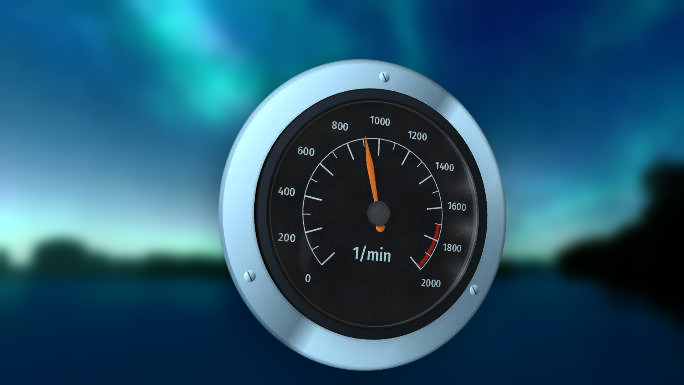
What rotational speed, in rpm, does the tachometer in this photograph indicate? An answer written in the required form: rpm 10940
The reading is rpm 900
